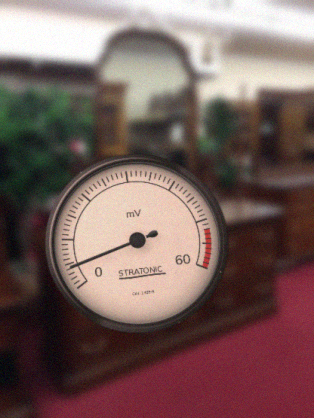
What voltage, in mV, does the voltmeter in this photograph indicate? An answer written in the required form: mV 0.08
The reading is mV 4
